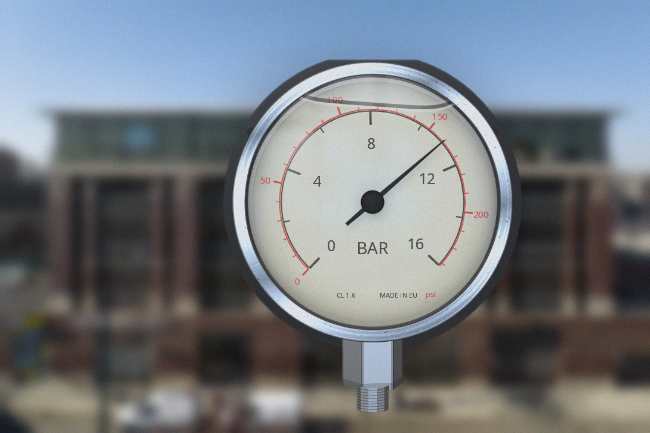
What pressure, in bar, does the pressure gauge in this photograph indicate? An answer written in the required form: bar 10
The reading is bar 11
